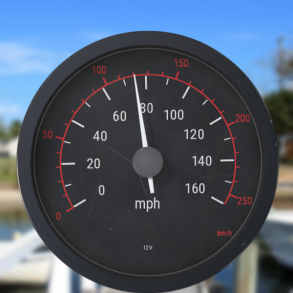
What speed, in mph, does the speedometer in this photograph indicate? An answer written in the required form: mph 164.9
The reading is mph 75
